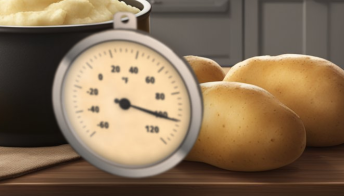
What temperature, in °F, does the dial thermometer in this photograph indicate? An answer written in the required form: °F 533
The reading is °F 100
